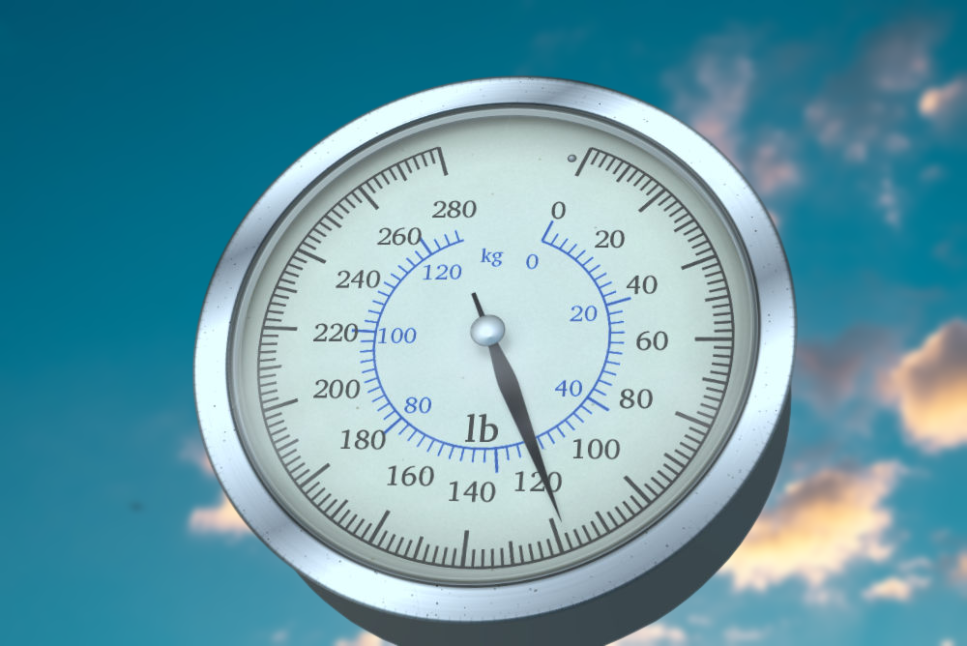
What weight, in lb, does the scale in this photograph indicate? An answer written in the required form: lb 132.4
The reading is lb 118
